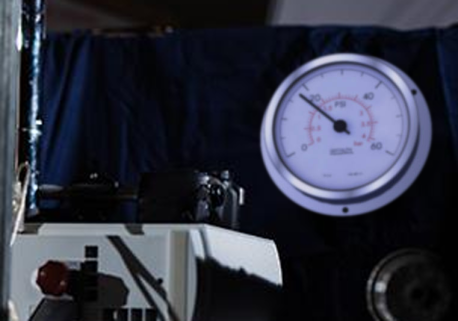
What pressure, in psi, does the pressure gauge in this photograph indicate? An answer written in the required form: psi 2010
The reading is psi 17.5
